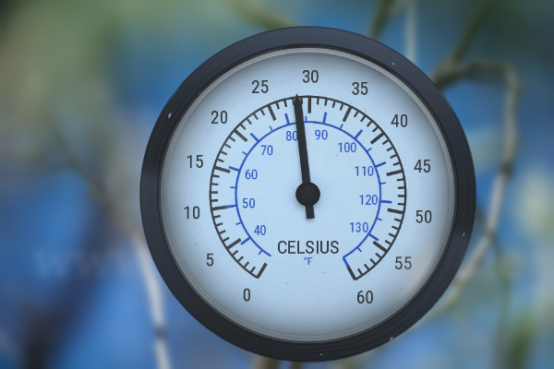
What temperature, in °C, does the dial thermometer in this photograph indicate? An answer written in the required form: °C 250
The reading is °C 28.5
